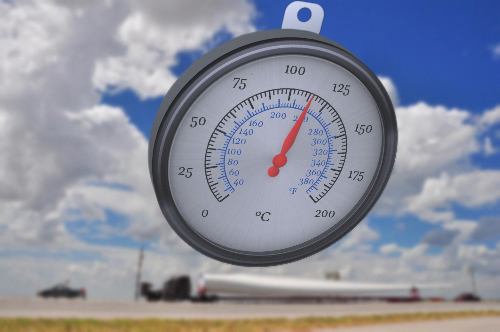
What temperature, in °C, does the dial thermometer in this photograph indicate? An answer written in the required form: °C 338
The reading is °C 112.5
